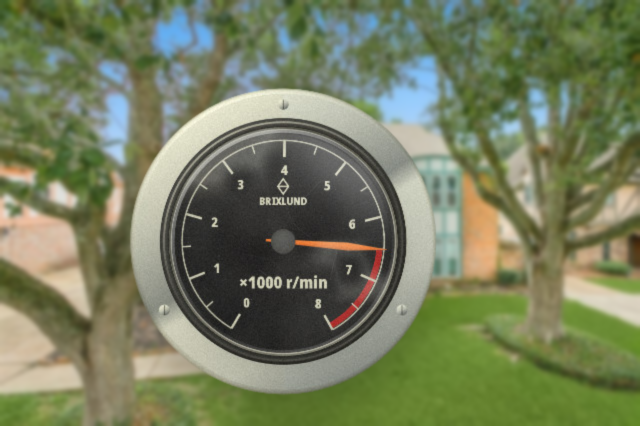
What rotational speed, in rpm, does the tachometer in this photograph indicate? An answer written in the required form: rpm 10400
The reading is rpm 6500
